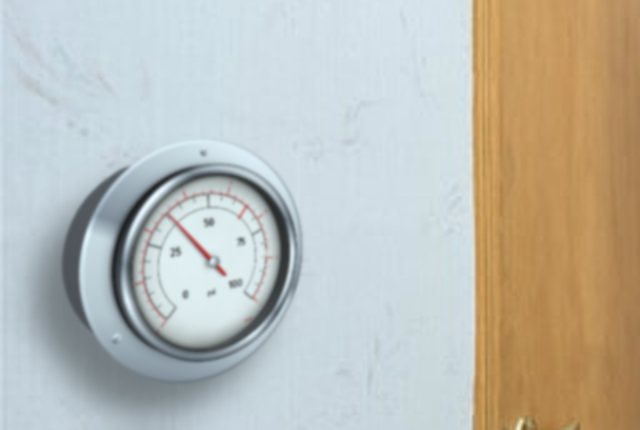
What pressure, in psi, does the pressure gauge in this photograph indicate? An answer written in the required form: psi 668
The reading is psi 35
